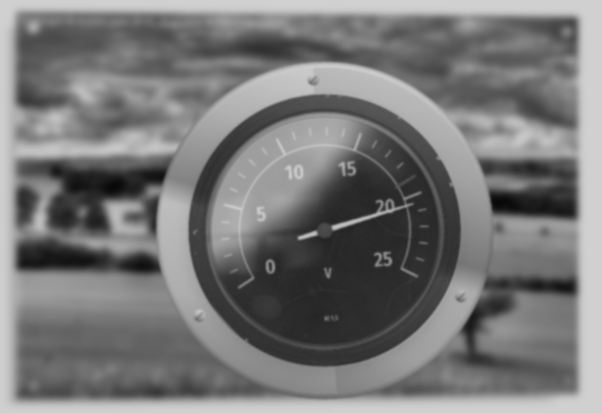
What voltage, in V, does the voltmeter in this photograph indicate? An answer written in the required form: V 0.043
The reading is V 20.5
